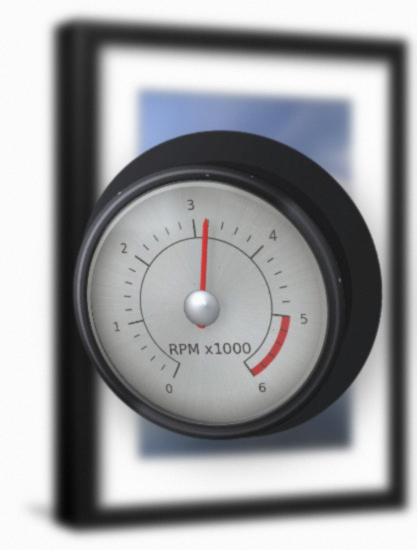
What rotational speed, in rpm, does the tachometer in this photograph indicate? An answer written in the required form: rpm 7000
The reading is rpm 3200
